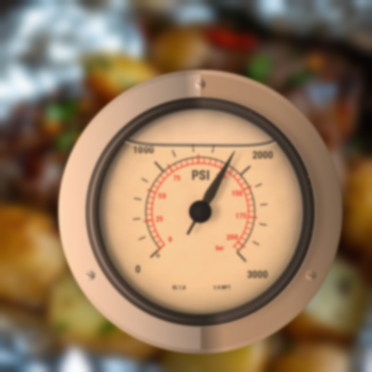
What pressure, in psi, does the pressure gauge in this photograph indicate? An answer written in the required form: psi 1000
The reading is psi 1800
